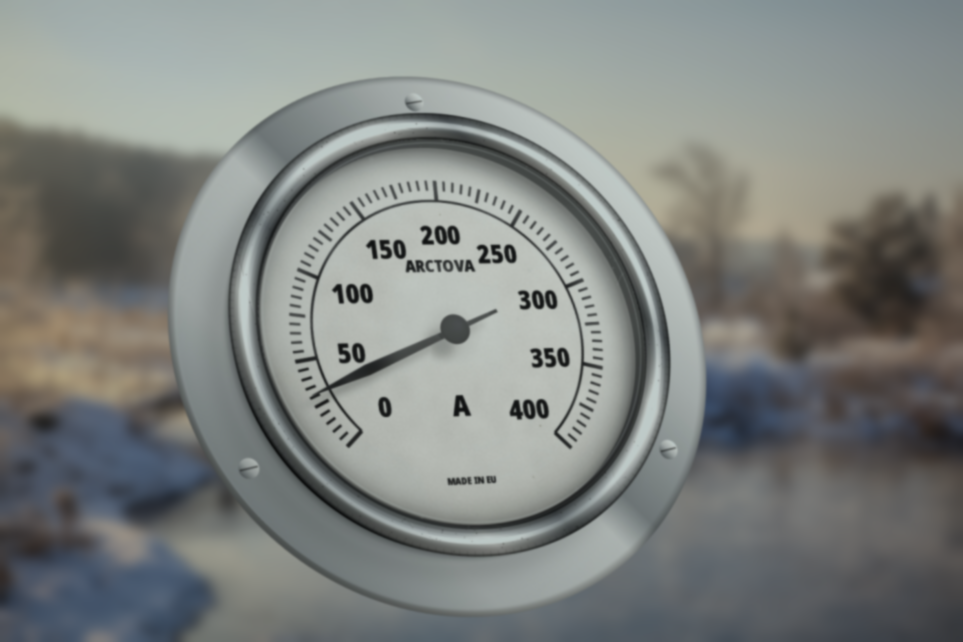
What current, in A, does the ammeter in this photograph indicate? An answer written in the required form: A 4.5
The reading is A 30
